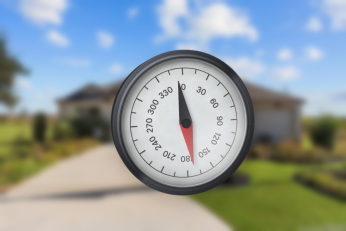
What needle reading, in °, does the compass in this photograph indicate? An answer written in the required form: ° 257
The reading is ° 172.5
